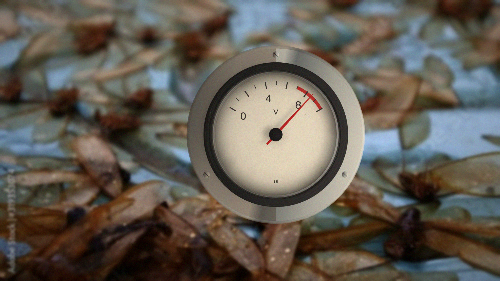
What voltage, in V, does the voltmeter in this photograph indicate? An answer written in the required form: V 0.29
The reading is V 8.5
